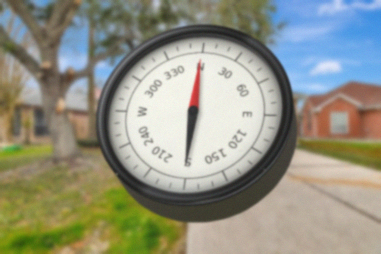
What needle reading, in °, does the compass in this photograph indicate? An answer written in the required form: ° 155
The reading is ° 0
